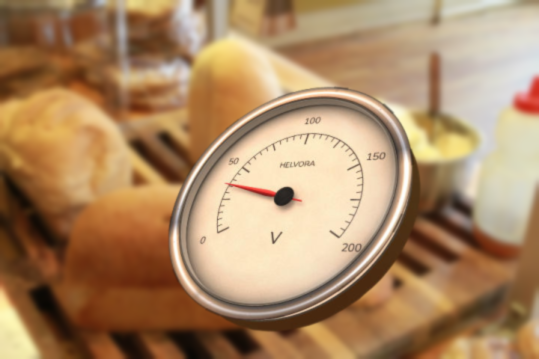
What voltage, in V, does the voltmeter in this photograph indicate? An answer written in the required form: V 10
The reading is V 35
